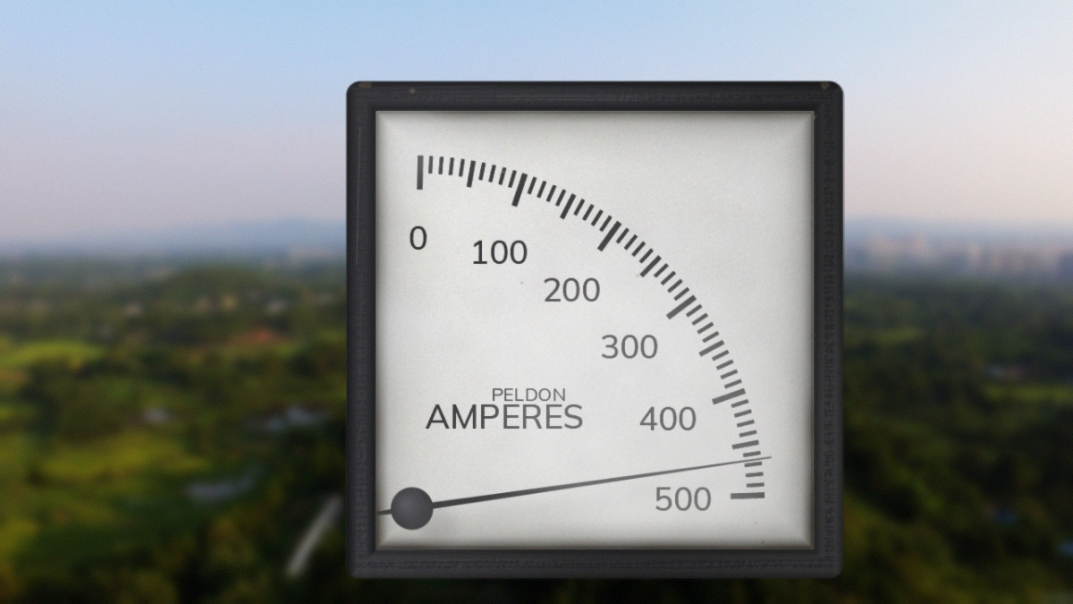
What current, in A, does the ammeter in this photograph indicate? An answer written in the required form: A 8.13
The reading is A 465
